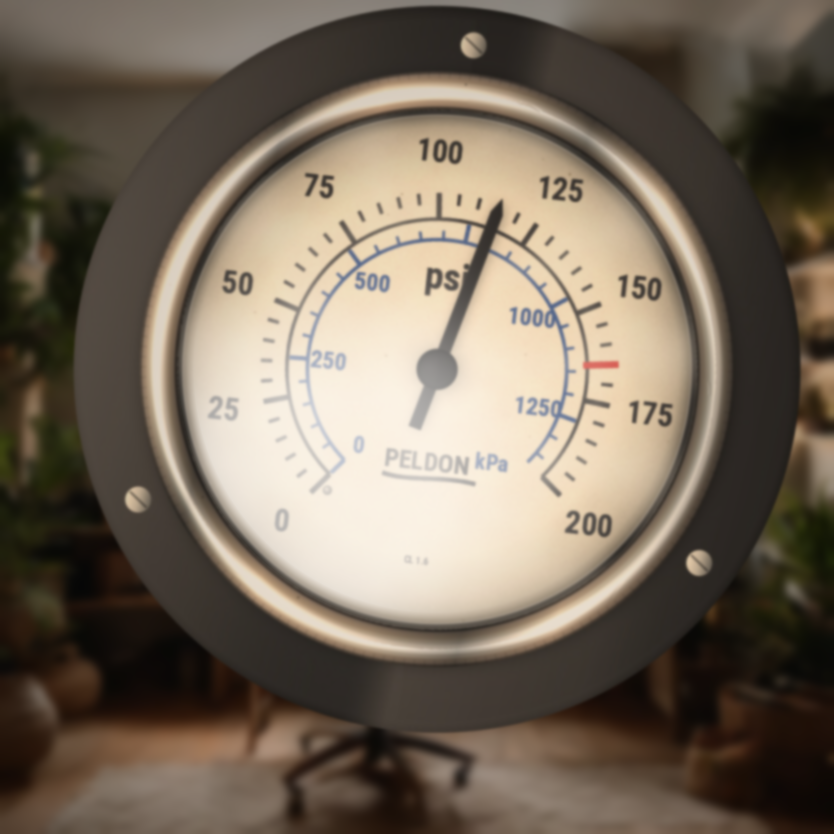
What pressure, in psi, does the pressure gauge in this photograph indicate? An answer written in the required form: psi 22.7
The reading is psi 115
